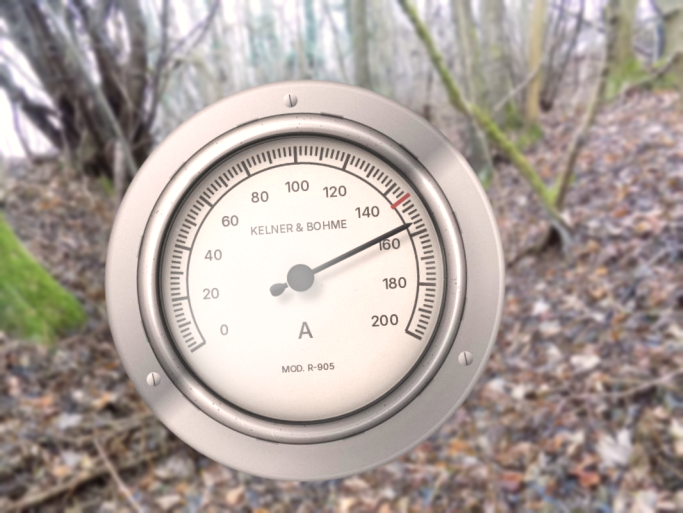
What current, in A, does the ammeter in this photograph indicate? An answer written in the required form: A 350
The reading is A 156
